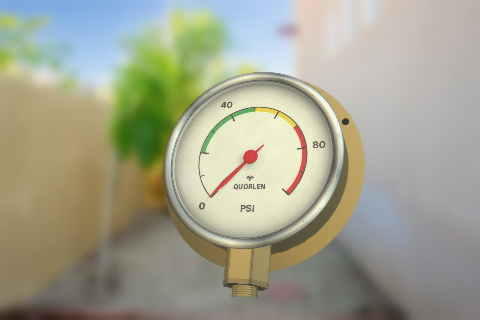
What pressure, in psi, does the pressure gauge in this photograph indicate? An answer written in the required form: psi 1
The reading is psi 0
